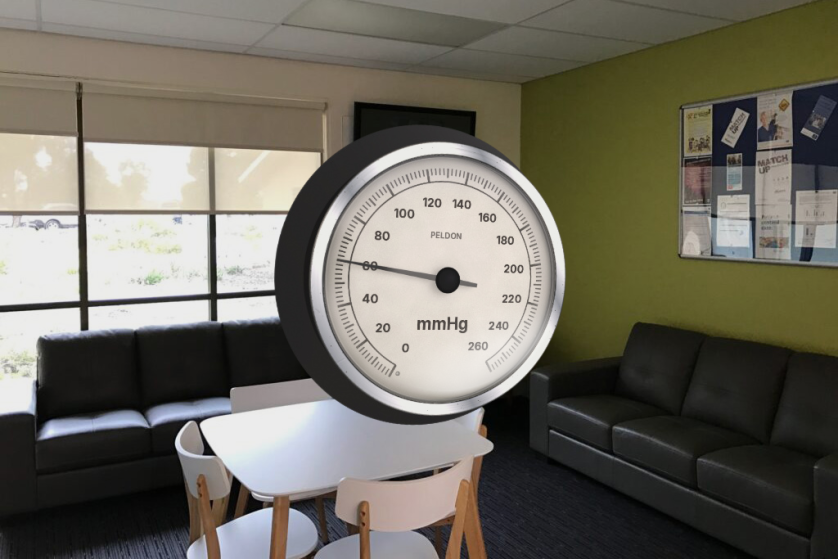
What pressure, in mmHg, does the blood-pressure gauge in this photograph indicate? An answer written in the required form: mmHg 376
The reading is mmHg 60
